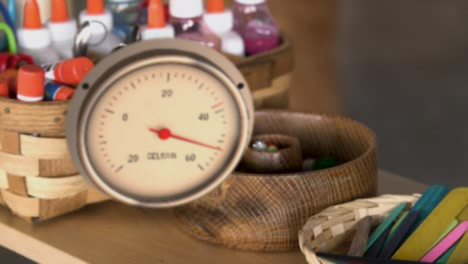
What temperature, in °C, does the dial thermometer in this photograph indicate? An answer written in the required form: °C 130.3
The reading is °C 52
